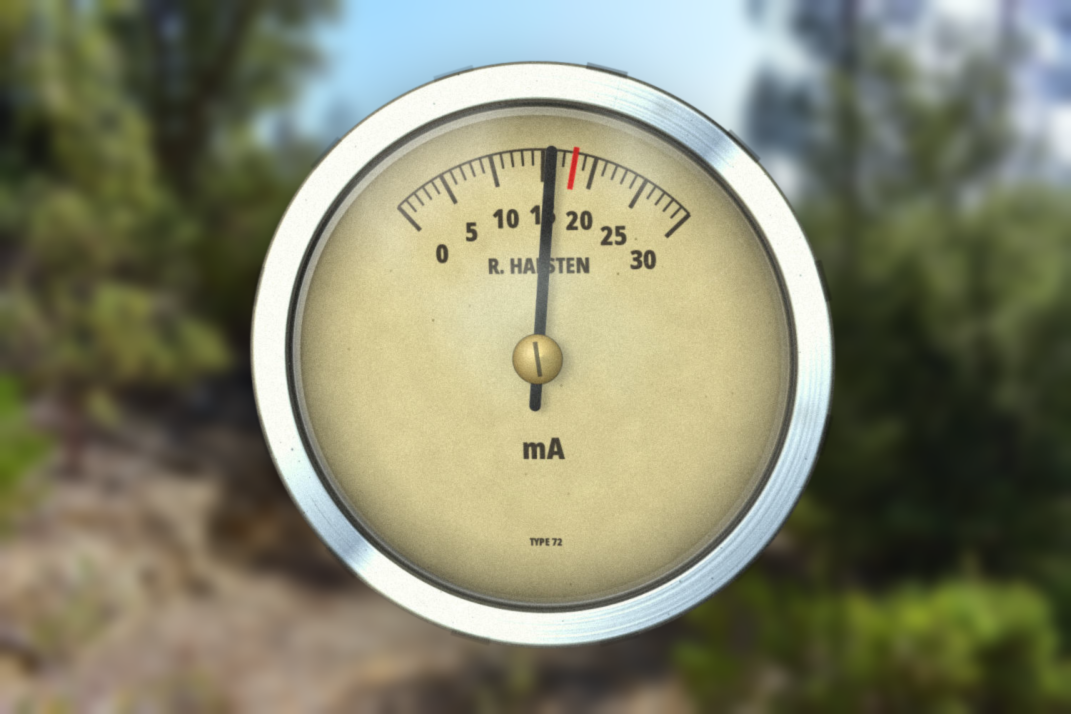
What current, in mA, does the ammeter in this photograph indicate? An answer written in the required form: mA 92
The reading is mA 16
